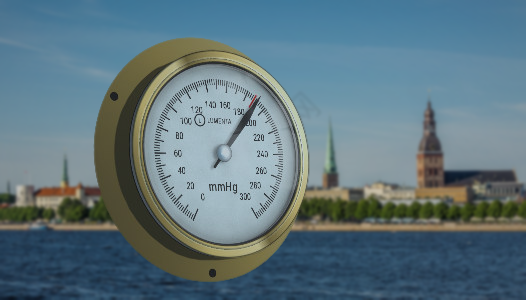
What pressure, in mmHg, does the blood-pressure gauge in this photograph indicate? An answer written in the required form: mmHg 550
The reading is mmHg 190
